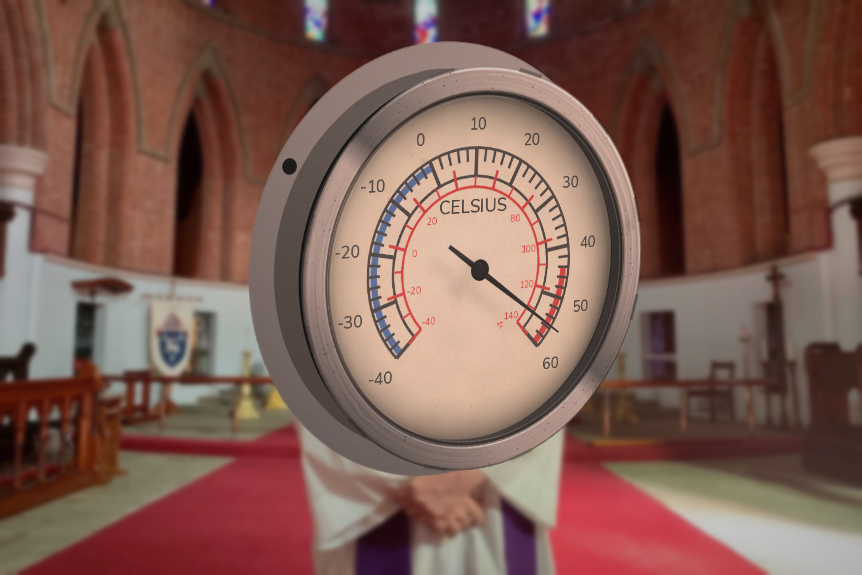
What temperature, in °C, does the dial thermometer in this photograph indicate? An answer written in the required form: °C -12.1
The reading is °C 56
